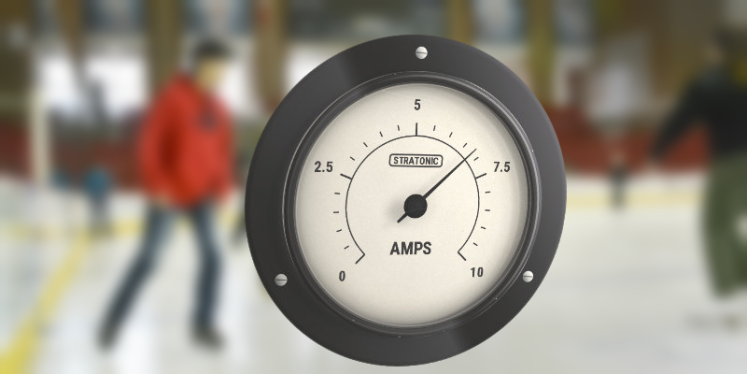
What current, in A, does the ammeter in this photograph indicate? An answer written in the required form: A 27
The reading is A 6.75
